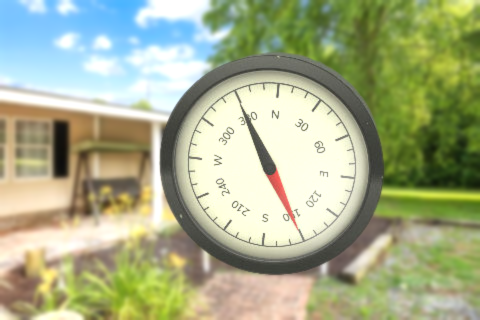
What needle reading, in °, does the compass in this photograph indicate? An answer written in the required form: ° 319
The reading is ° 150
